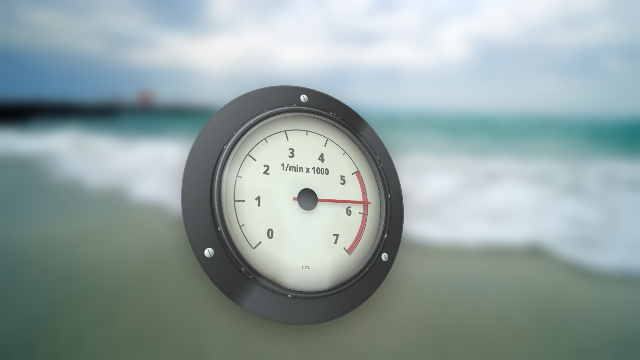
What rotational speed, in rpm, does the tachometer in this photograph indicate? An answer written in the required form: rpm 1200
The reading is rpm 5750
